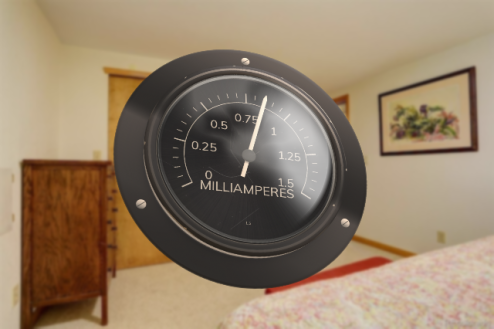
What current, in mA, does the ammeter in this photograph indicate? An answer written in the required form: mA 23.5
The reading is mA 0.85
